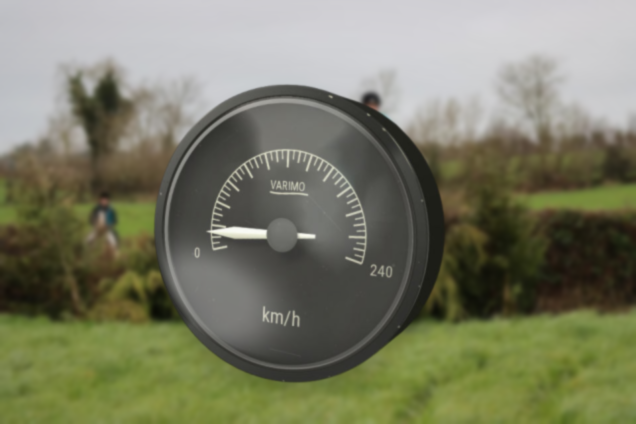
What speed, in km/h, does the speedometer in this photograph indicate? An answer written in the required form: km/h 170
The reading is km/h 15
